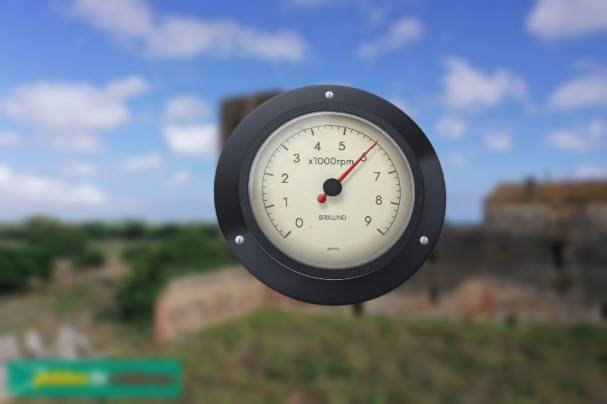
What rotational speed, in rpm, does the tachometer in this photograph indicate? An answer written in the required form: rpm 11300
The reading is rpm 6000
